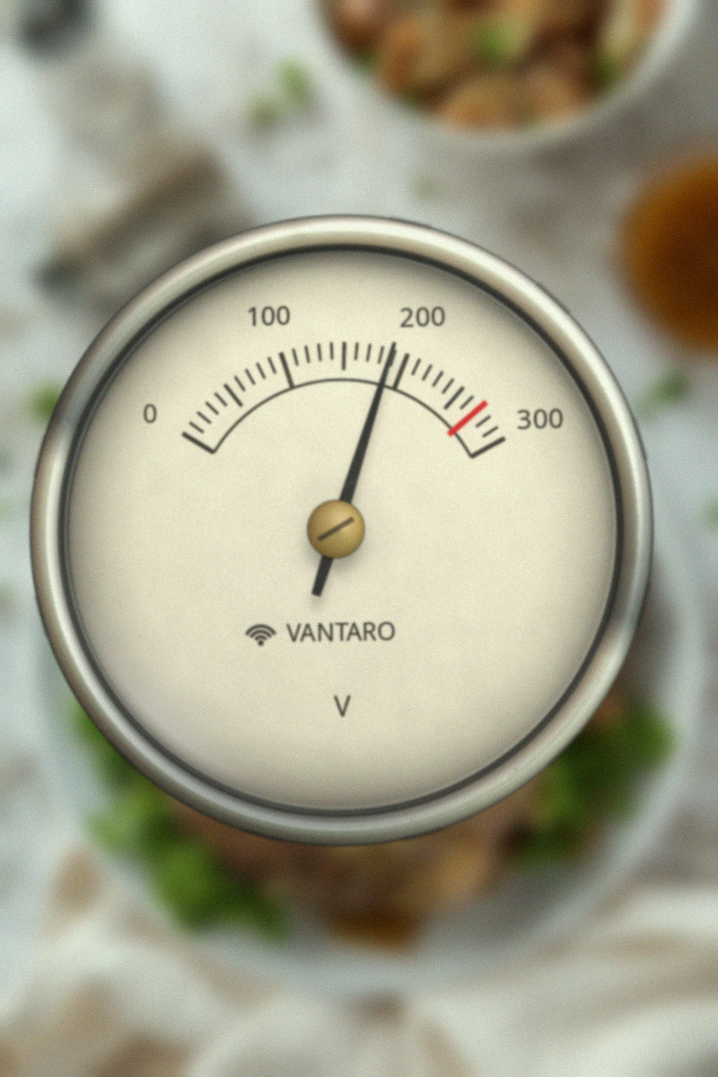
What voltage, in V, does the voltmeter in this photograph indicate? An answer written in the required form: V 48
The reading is V 190
